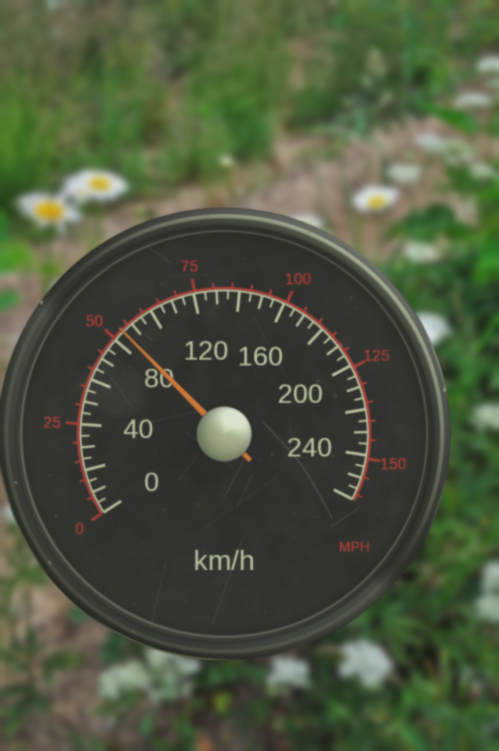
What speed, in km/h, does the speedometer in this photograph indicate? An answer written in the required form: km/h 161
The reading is km/h 85
